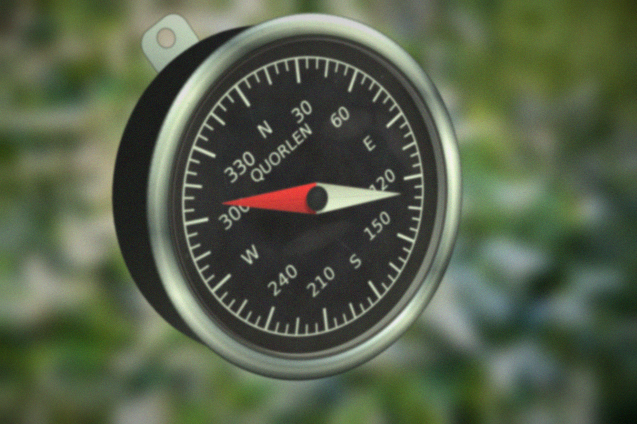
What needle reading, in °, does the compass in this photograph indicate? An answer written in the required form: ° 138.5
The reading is ° 307.5
